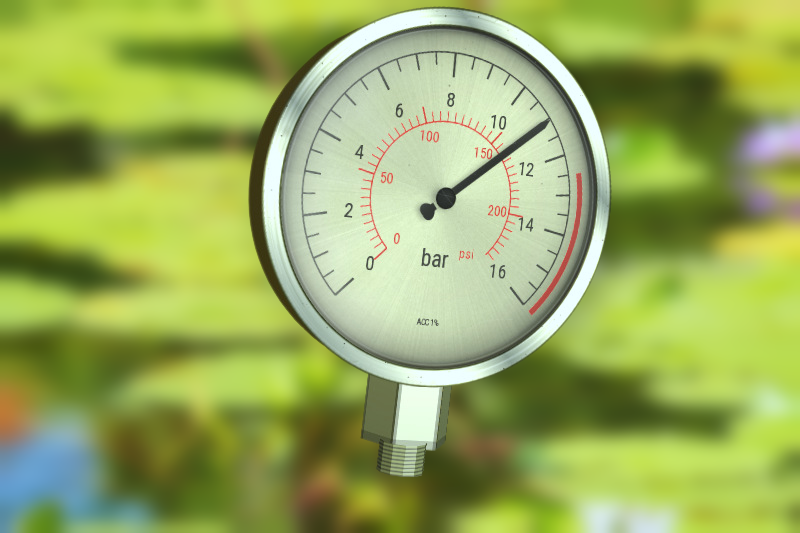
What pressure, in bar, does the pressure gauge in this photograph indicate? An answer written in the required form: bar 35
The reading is bar 11
